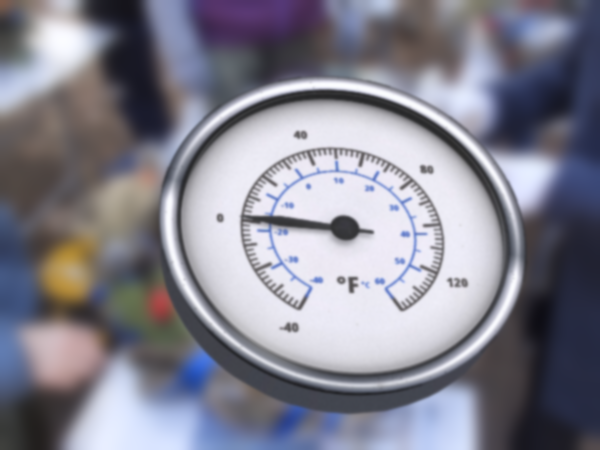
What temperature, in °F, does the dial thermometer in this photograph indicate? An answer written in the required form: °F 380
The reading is °F 0
